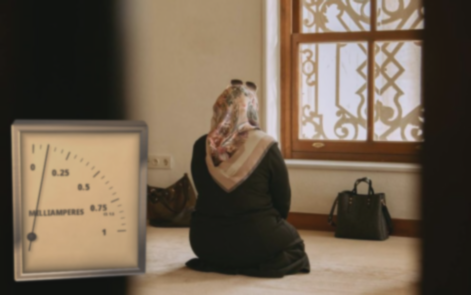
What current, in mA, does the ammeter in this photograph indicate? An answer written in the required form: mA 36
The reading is mA 0.1
